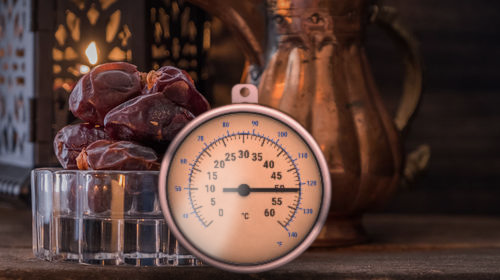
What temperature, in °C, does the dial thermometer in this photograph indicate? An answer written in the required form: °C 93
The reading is °C 50
